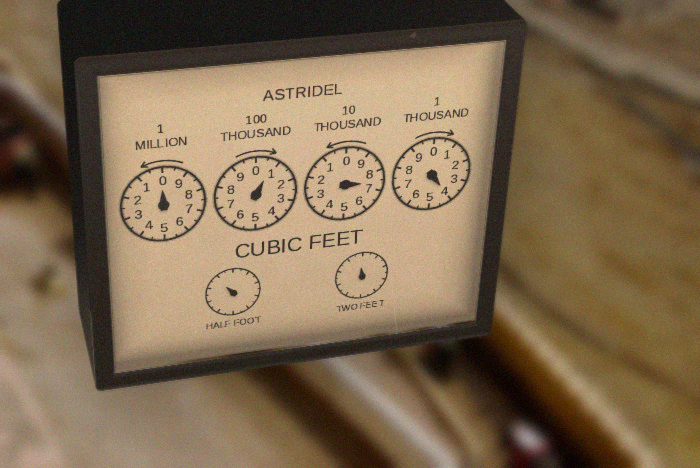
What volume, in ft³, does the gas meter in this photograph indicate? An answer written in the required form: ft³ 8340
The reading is ft³ 7400
